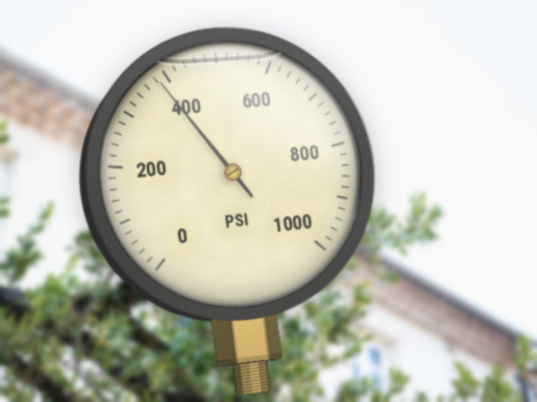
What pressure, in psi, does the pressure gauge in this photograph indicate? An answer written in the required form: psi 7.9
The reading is psi 380
